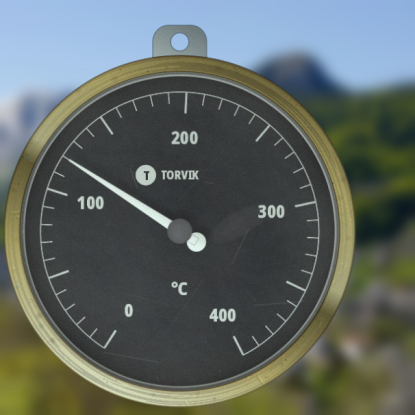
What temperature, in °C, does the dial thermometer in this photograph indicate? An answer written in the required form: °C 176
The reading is °C 120
